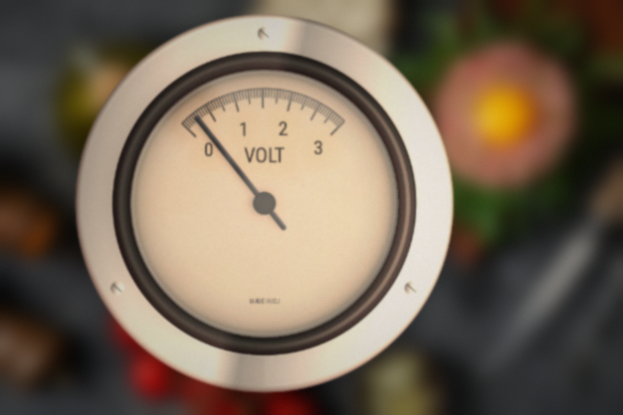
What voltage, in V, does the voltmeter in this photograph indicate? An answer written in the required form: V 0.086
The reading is V 0.25
